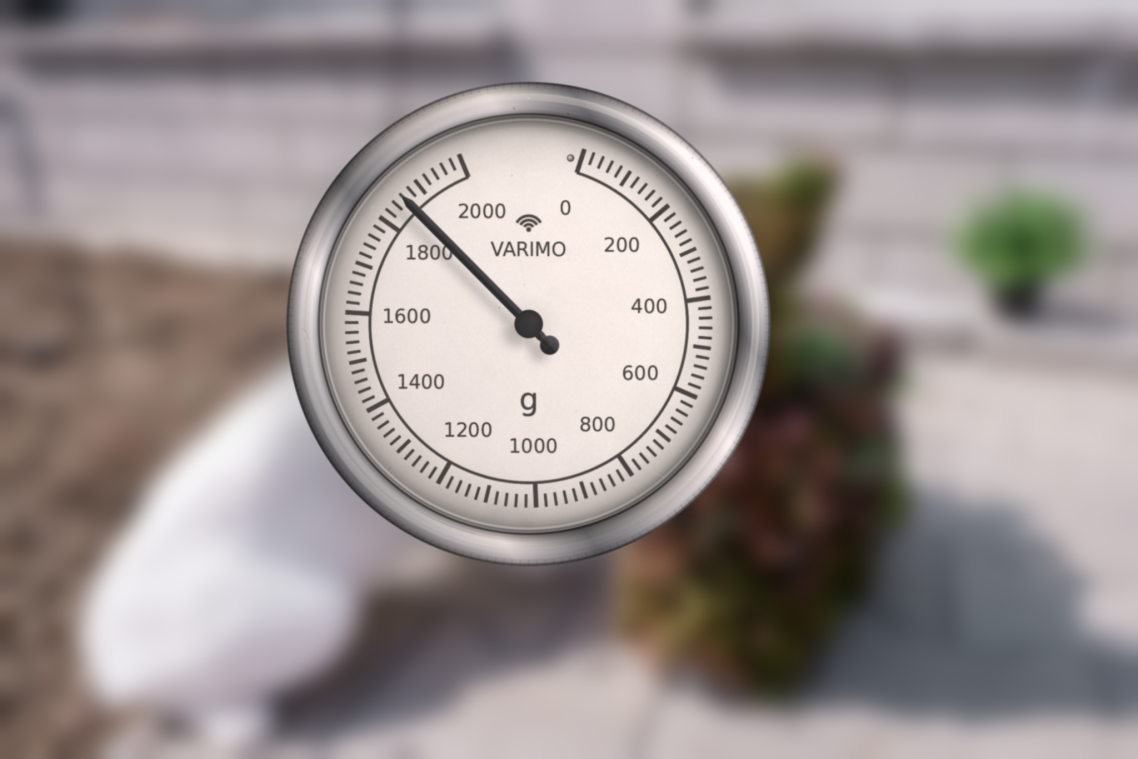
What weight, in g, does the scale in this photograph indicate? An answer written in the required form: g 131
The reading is g 1860
